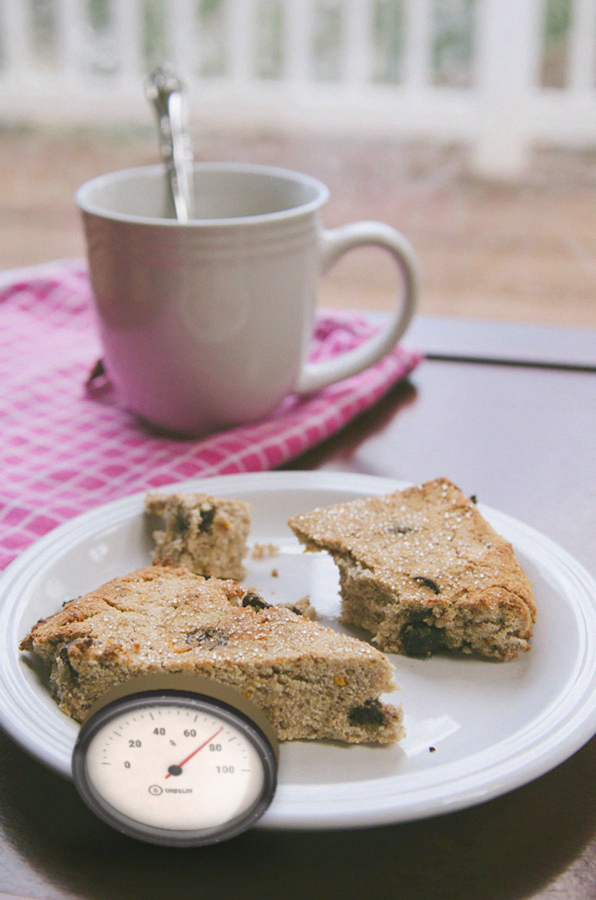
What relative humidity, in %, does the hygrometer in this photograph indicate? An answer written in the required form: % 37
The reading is % 72
